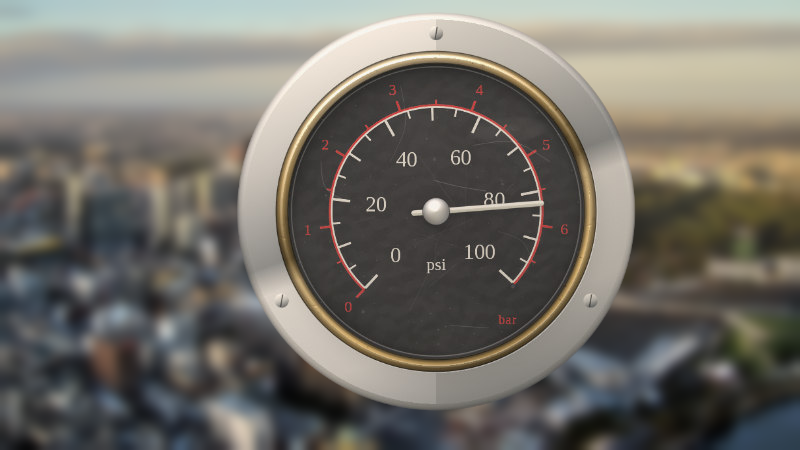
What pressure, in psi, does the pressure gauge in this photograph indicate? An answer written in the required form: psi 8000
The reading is psi 82.5
